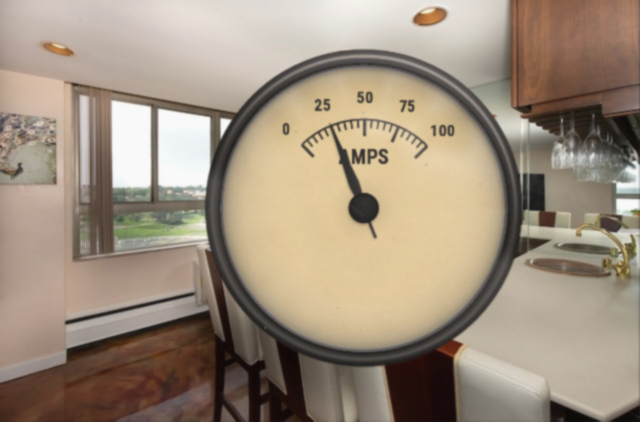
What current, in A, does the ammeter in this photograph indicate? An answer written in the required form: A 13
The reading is A 25
